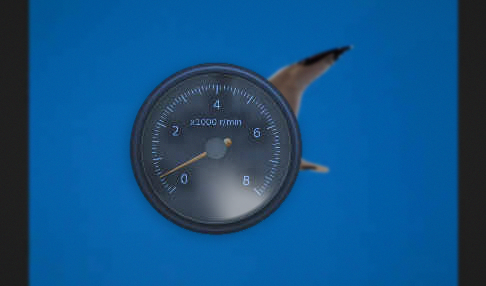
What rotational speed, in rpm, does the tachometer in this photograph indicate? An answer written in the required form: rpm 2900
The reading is rpm 500
